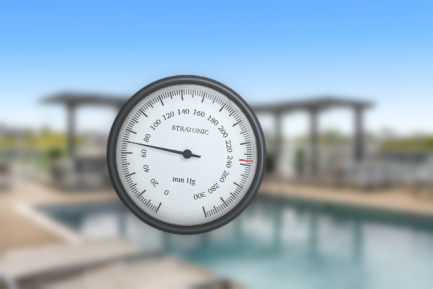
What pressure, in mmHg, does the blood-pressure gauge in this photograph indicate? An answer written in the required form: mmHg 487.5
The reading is mmHg 70
